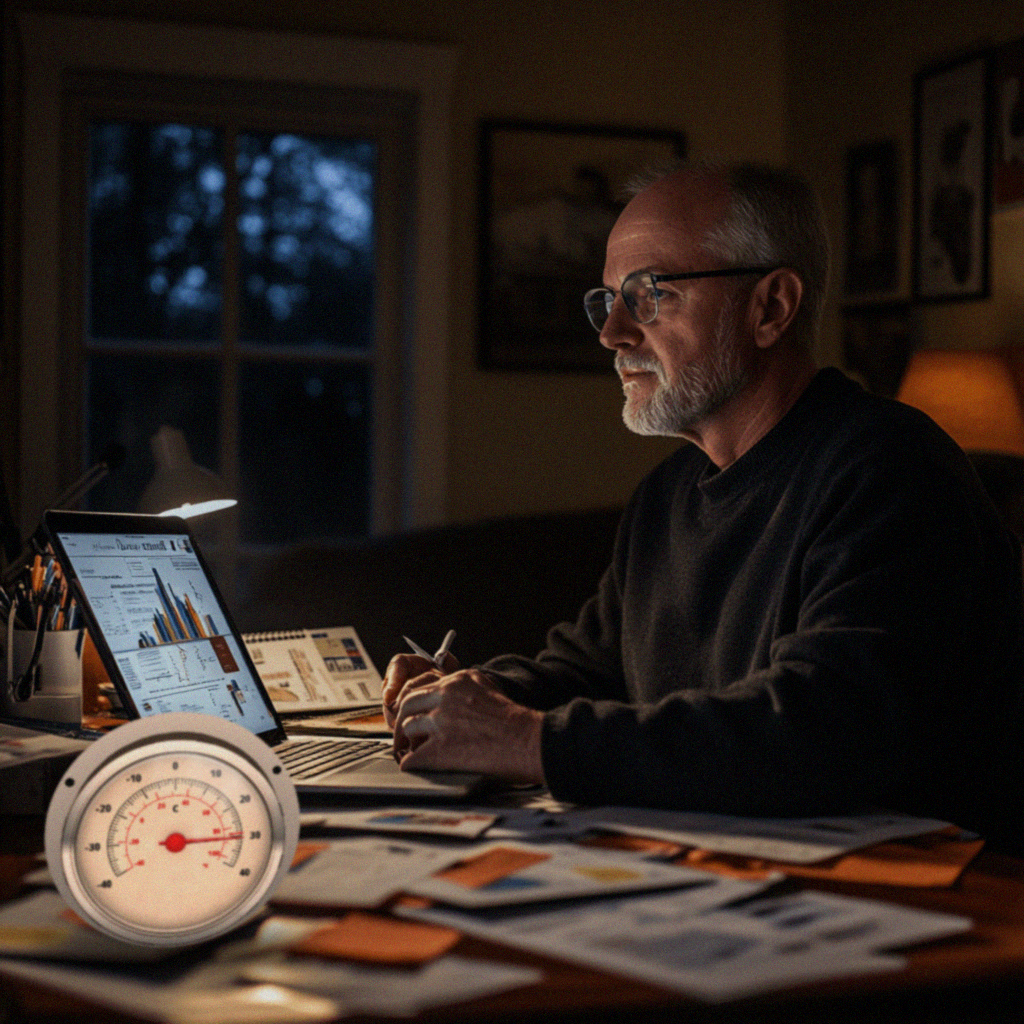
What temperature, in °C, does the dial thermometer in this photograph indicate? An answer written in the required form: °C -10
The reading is °C 30
